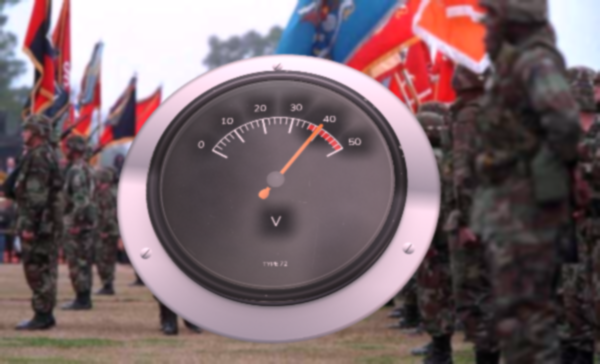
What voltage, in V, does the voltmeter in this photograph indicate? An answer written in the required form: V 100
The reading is V 40
